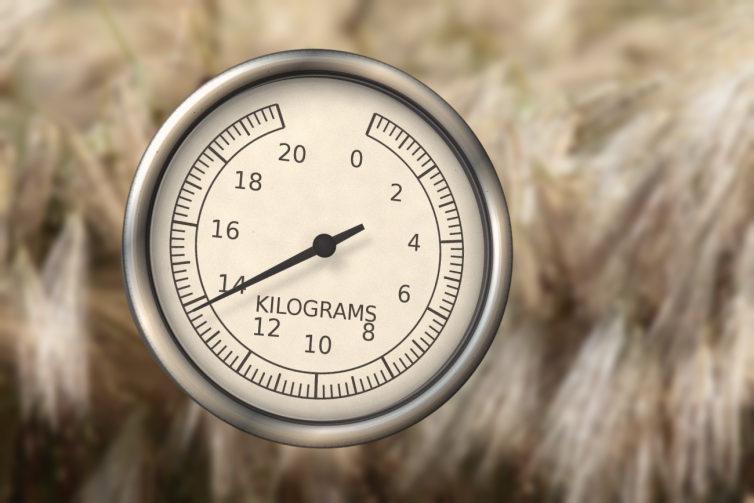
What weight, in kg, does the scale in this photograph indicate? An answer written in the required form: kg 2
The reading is kg 13.8
